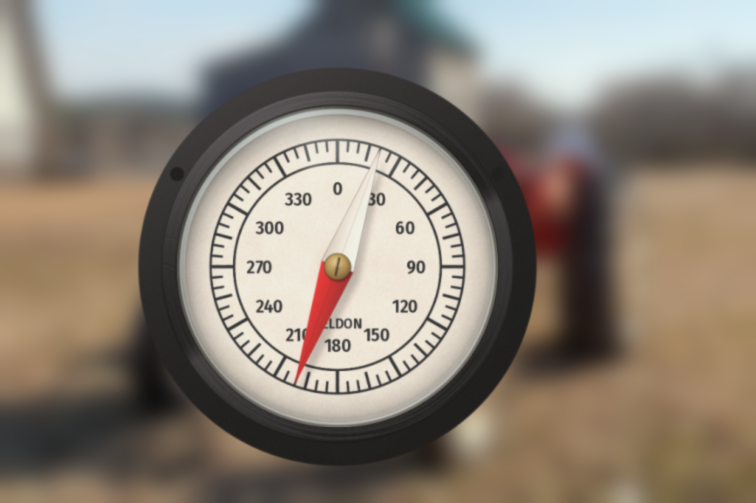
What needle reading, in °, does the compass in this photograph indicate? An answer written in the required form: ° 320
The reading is ° 200
